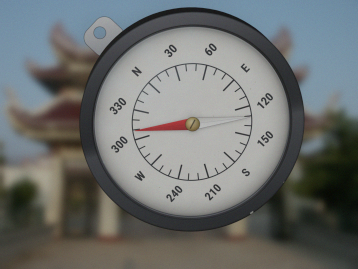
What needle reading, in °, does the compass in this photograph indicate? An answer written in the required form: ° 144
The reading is ° 310
